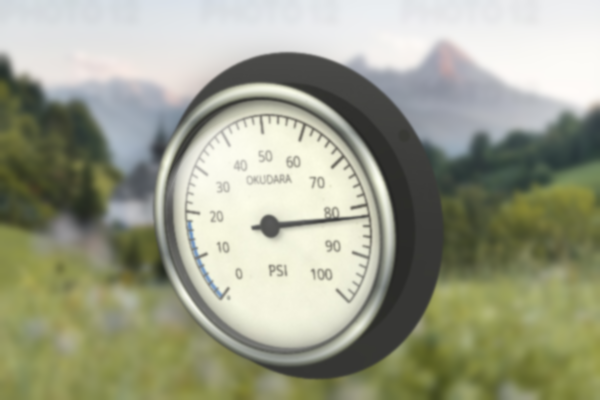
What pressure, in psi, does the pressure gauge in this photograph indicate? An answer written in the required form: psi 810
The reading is psi 82
